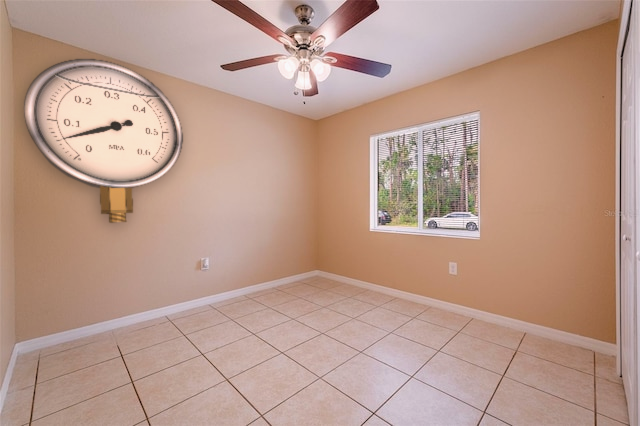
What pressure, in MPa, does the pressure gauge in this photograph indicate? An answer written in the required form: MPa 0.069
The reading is MPa 0.05
